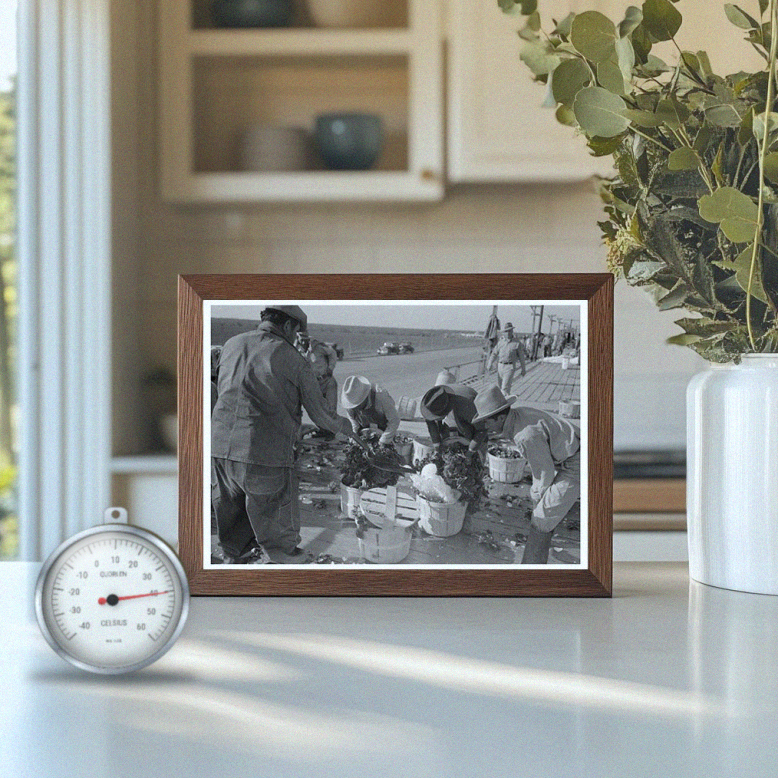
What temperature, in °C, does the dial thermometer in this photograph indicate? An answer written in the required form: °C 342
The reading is °C 40
